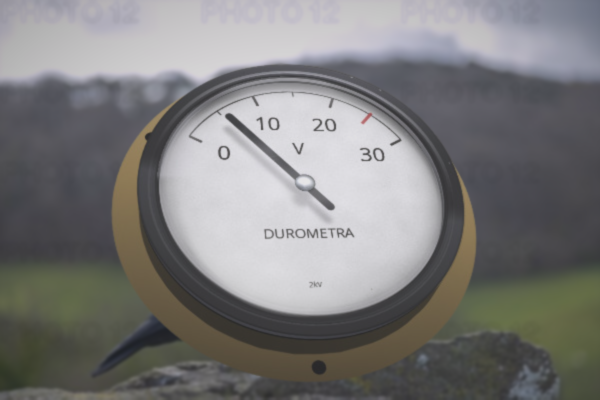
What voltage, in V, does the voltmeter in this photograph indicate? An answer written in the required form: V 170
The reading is V 5
